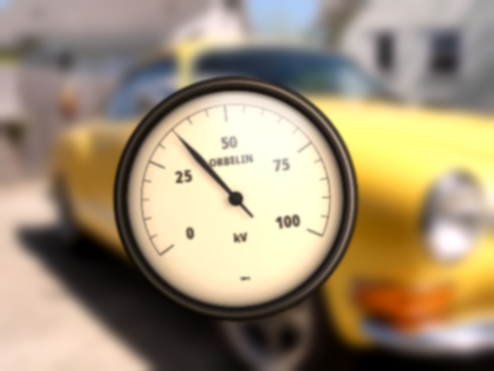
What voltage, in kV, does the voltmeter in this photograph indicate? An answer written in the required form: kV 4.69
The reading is kV 35
